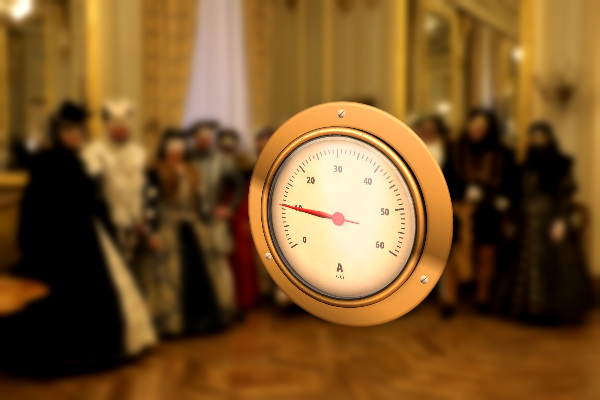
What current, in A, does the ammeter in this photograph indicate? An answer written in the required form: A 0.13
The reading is A 10
